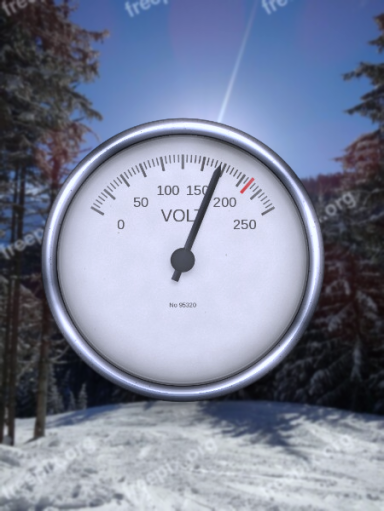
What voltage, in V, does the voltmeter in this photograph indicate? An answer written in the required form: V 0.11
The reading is V 170
